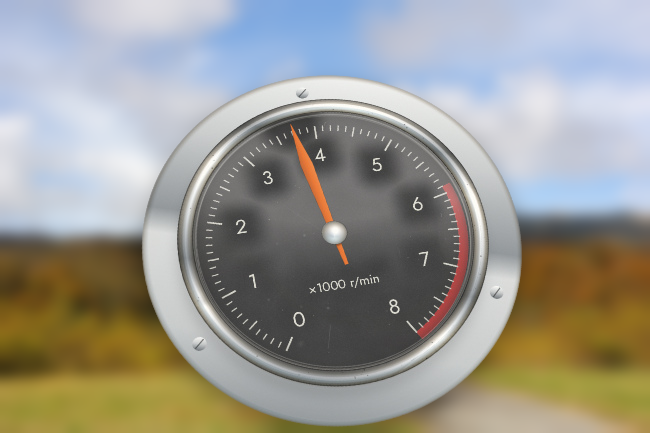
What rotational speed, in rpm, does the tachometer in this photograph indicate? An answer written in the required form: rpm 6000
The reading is rpm 3700
